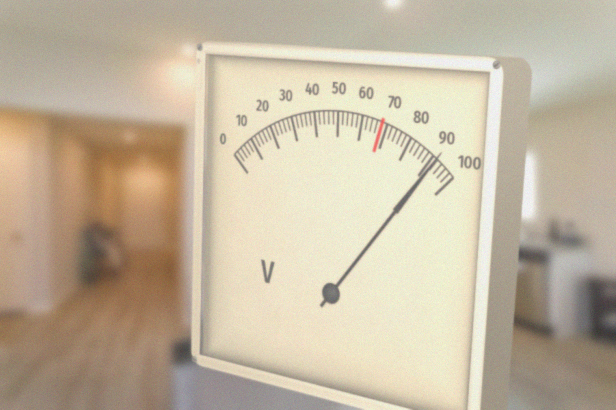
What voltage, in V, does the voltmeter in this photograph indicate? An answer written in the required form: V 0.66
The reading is V 92
